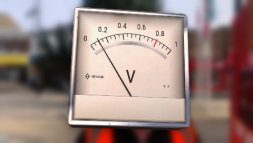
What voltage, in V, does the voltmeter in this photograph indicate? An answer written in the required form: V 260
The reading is V 0.1
